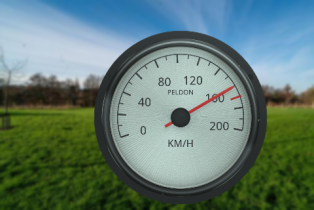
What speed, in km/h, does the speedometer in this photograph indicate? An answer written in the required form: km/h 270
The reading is km/h 160
